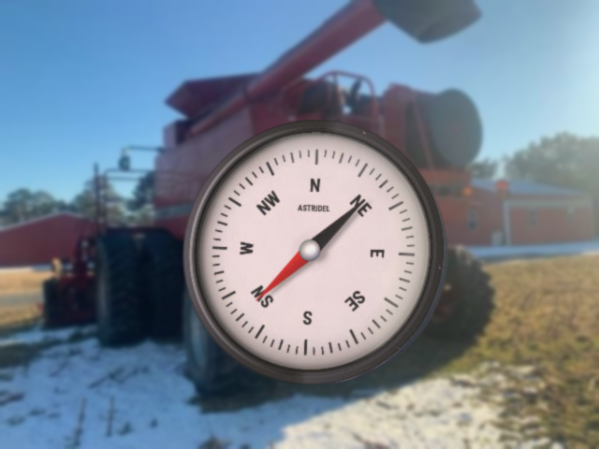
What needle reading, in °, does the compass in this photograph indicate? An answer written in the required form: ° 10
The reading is ° 225
